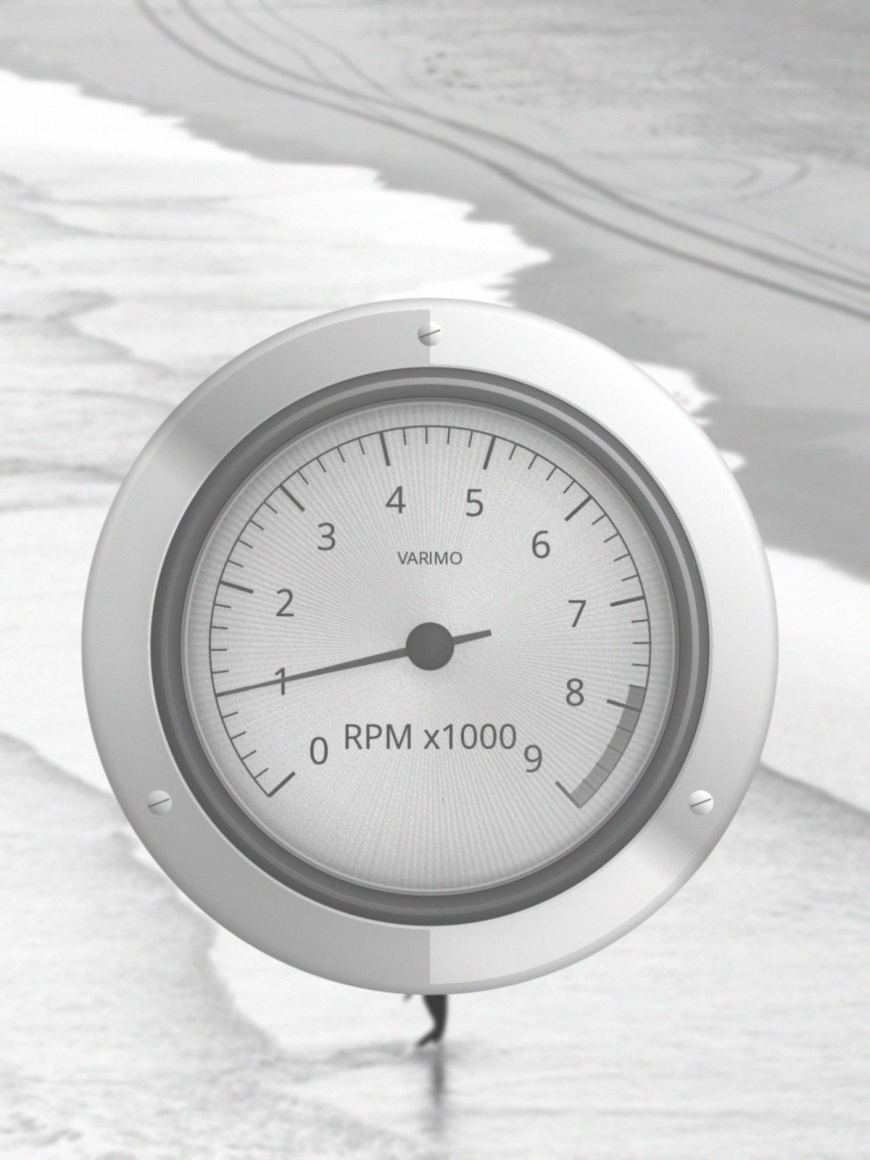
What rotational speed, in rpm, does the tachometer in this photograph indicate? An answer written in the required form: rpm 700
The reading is rpm 1000
